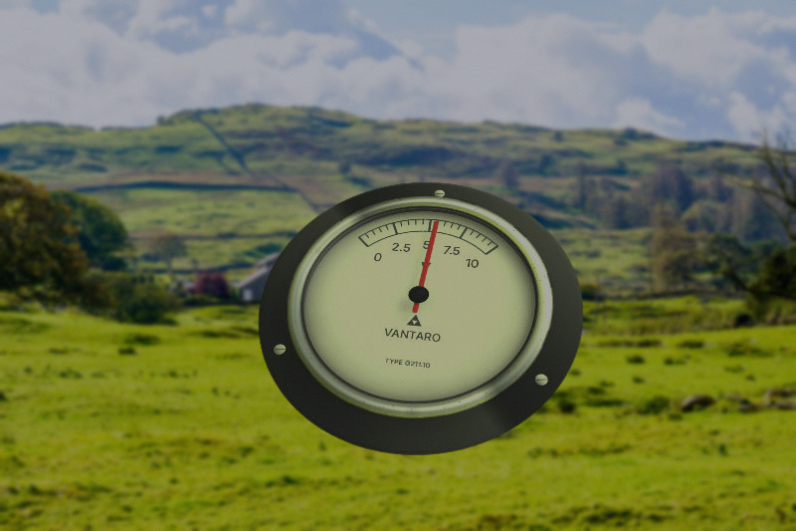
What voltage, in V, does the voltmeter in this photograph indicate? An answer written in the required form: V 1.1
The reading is V 5.5
